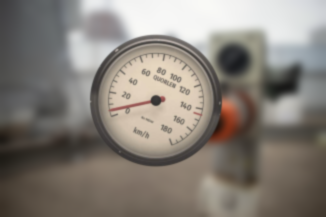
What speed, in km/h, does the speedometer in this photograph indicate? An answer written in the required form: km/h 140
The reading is km/h 5
